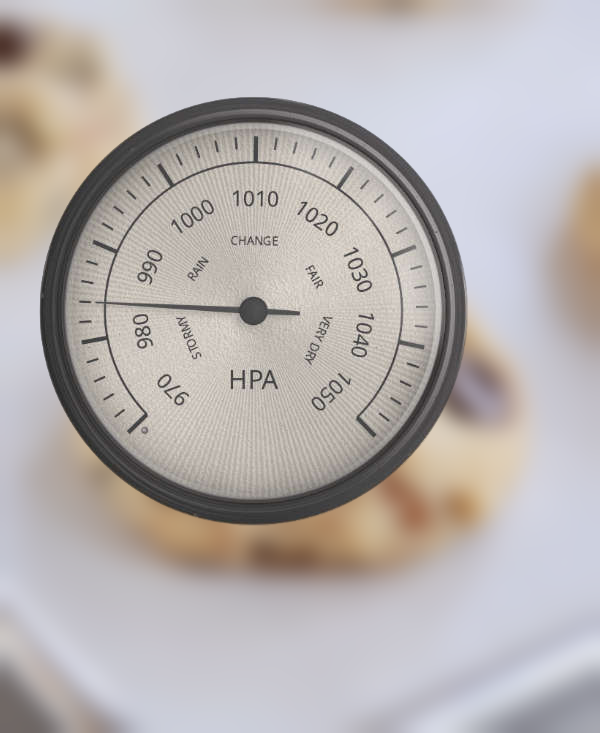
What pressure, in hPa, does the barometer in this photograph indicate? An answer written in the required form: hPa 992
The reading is hPa 984
